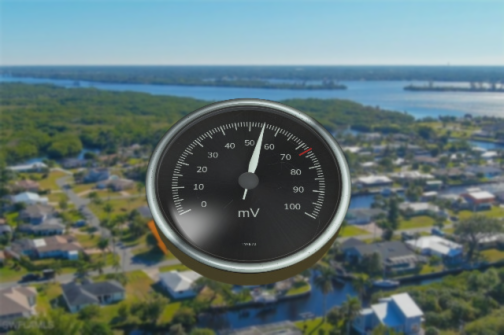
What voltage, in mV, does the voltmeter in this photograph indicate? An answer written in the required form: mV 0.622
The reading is mV 55
